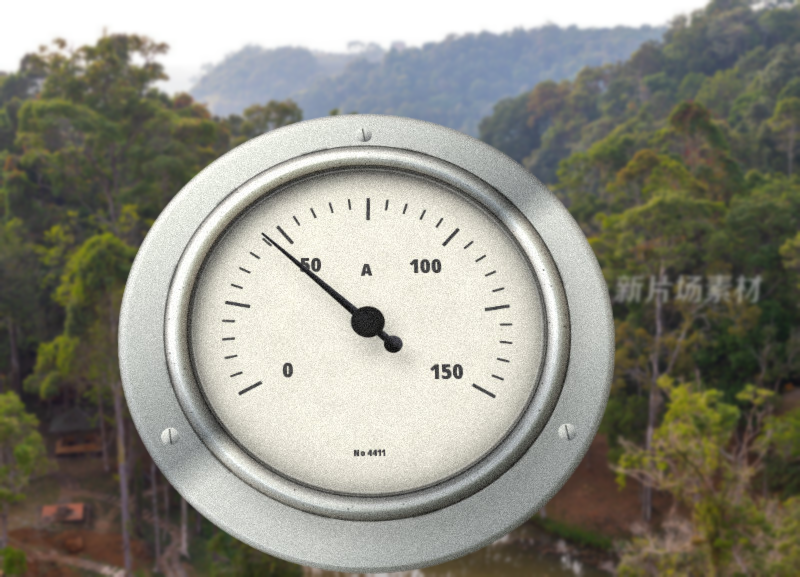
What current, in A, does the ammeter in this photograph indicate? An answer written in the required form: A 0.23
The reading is A 45
